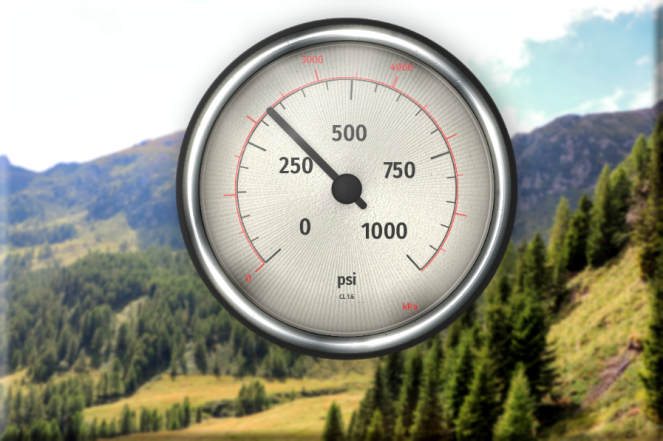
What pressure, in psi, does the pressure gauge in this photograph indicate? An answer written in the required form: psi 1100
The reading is psi 325
